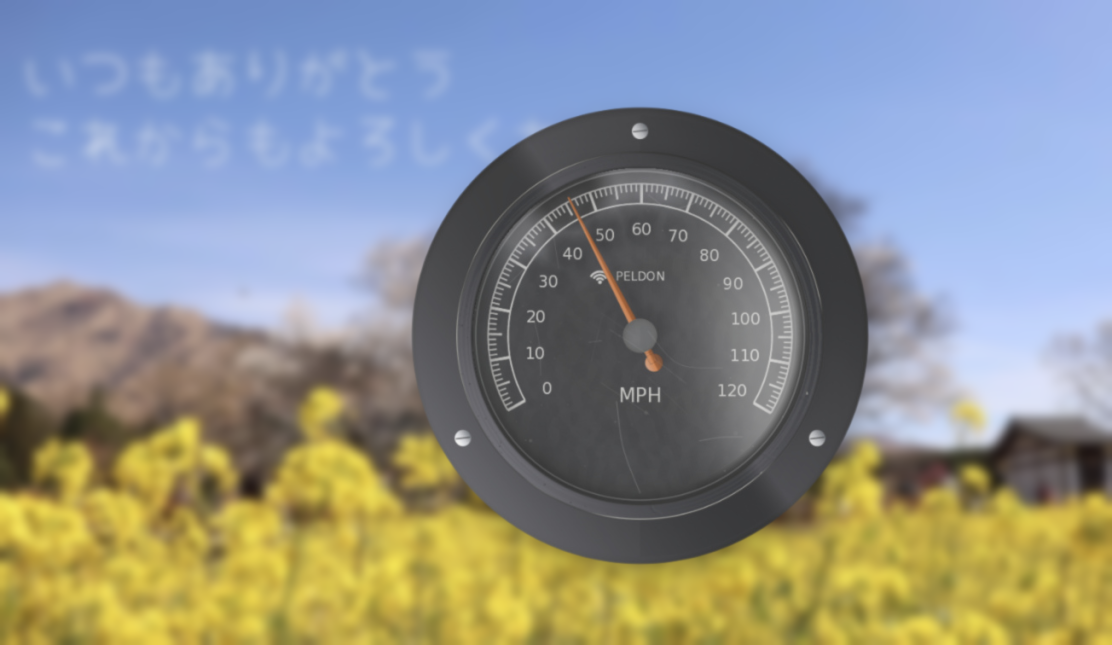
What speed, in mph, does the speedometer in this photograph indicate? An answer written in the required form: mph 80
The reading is mph 46
